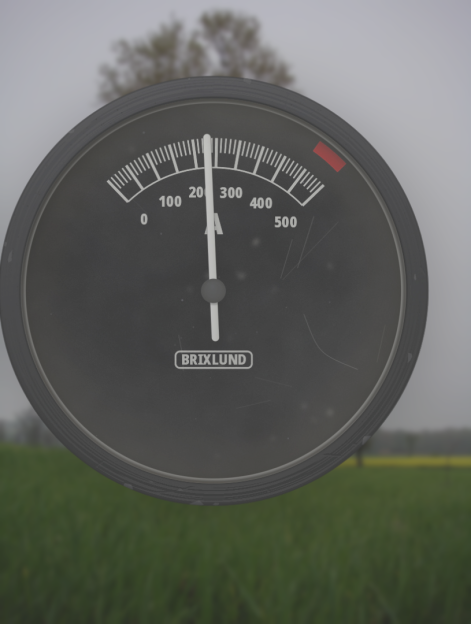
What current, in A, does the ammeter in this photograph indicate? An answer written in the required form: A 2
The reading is A 230
